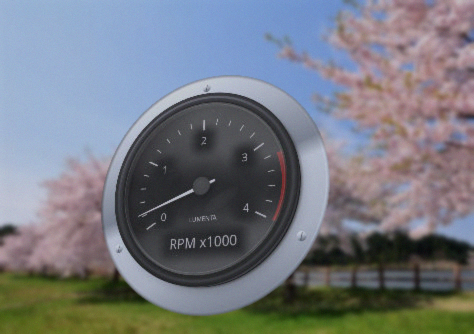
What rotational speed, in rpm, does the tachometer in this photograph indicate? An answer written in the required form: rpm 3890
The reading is rpm 200
